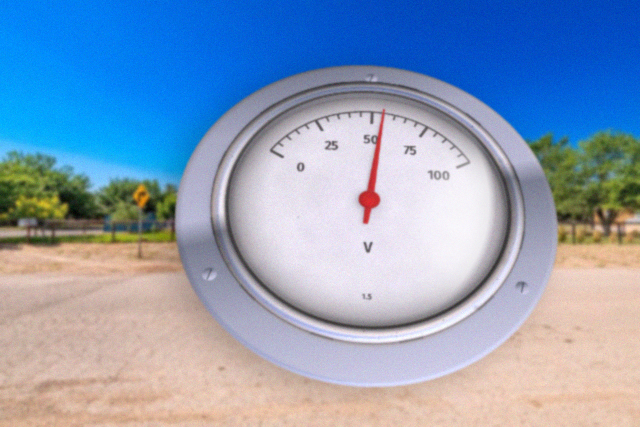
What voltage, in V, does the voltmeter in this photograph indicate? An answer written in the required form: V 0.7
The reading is V 55
